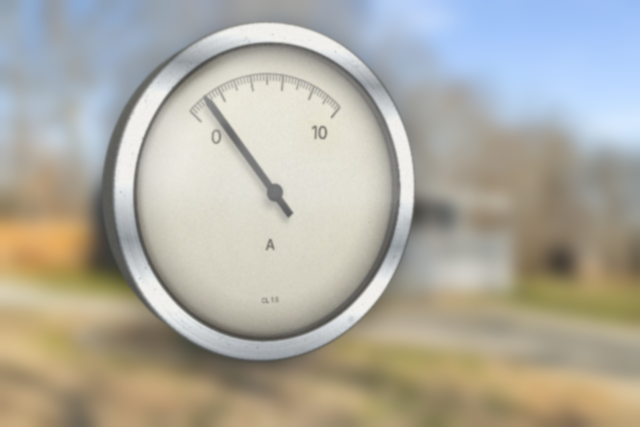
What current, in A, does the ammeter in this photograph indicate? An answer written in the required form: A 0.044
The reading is A 1
